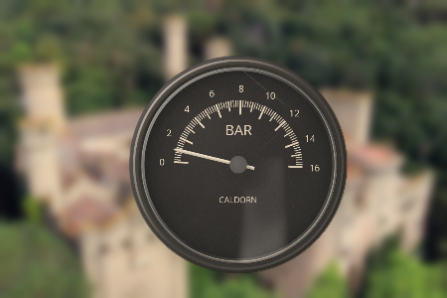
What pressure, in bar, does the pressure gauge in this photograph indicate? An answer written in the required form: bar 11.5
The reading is bar 1
